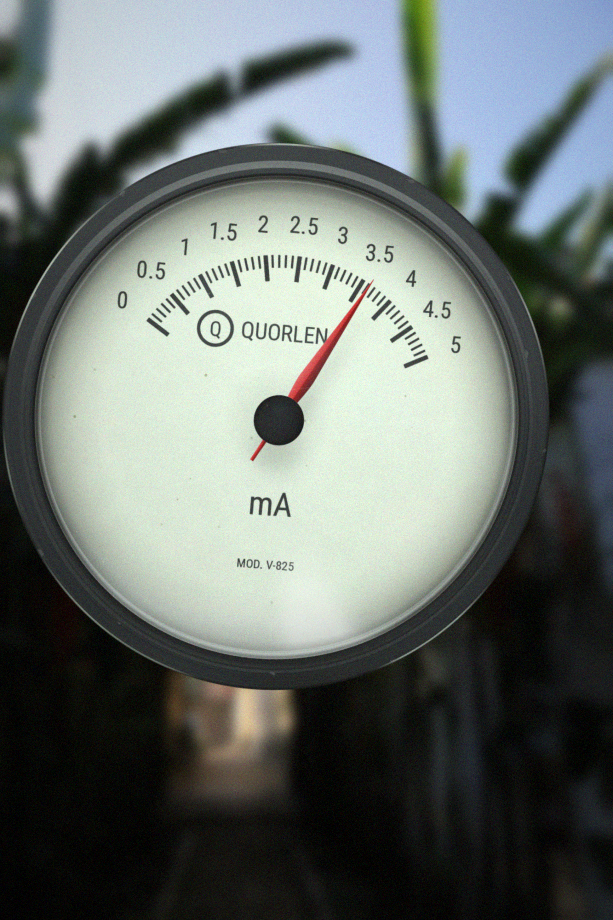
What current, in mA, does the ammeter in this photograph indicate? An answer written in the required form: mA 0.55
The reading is mA 3.6
